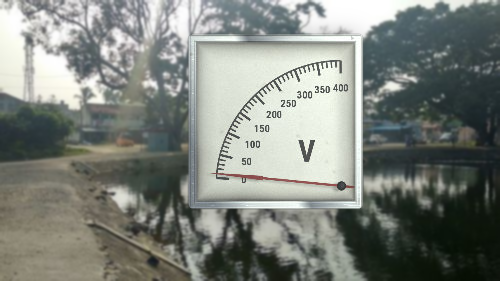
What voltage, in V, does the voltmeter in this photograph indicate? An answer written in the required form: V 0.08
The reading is V 10
